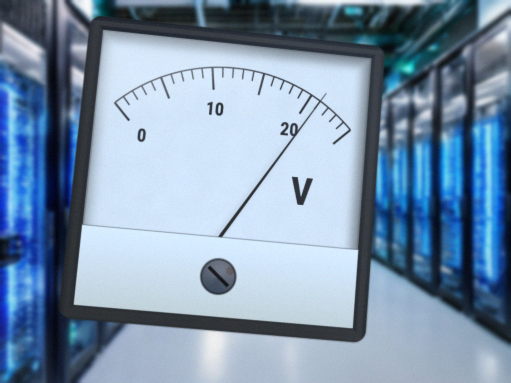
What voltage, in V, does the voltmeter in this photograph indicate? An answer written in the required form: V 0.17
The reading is V 21
